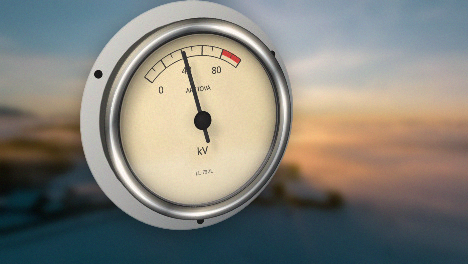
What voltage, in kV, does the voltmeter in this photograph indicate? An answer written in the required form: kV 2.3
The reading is kV 40
